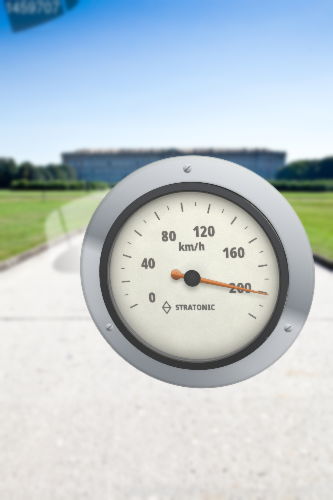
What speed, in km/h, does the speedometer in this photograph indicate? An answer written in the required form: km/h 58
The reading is km/h 200
